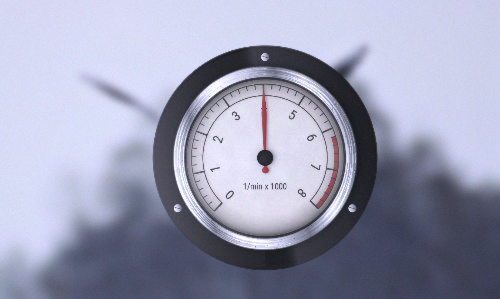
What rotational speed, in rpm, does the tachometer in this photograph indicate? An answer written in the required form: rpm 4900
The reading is rpm 4000
